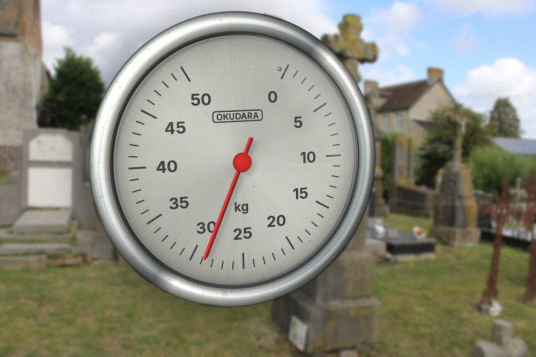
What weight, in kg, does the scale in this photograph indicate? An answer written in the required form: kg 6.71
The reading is kg 29
